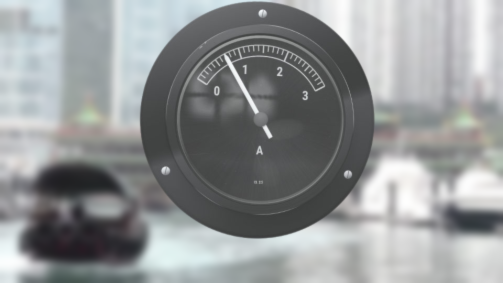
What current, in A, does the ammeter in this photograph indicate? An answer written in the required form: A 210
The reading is A 0.7
